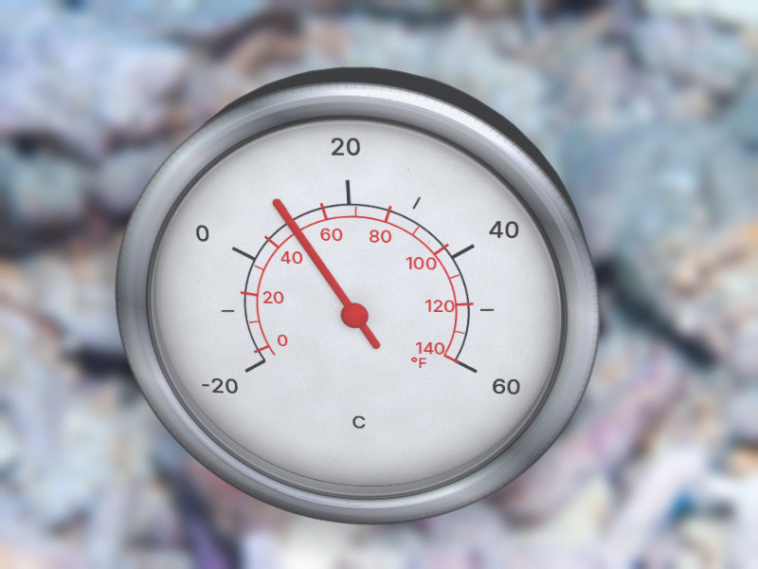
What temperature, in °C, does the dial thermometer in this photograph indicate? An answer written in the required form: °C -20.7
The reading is °C 10
